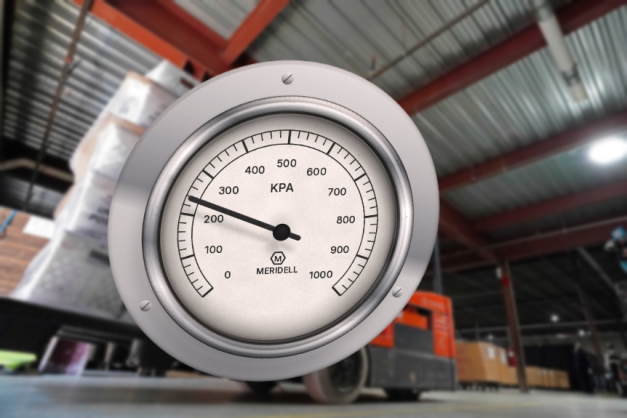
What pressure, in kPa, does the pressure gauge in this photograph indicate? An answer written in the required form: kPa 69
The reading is kPa 240
